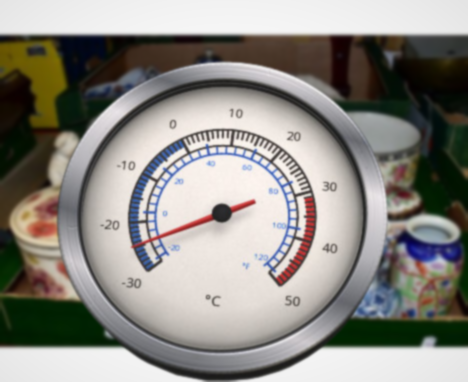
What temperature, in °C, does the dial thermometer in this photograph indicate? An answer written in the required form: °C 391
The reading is °C -25
